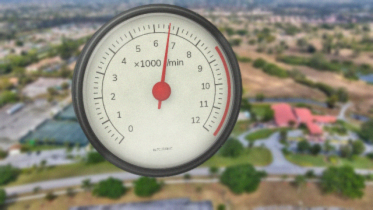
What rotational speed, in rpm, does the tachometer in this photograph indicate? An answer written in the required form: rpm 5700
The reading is rpm 6600
